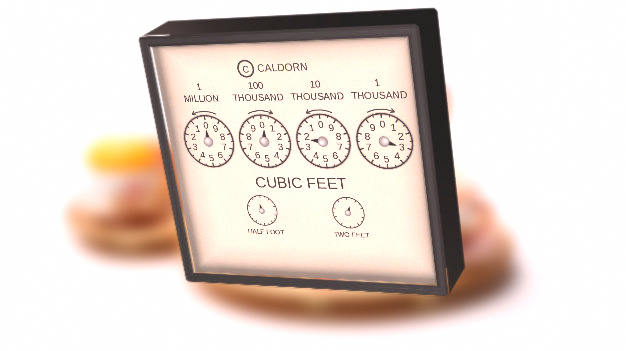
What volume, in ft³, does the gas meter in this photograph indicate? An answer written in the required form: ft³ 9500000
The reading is ft³ 2300
